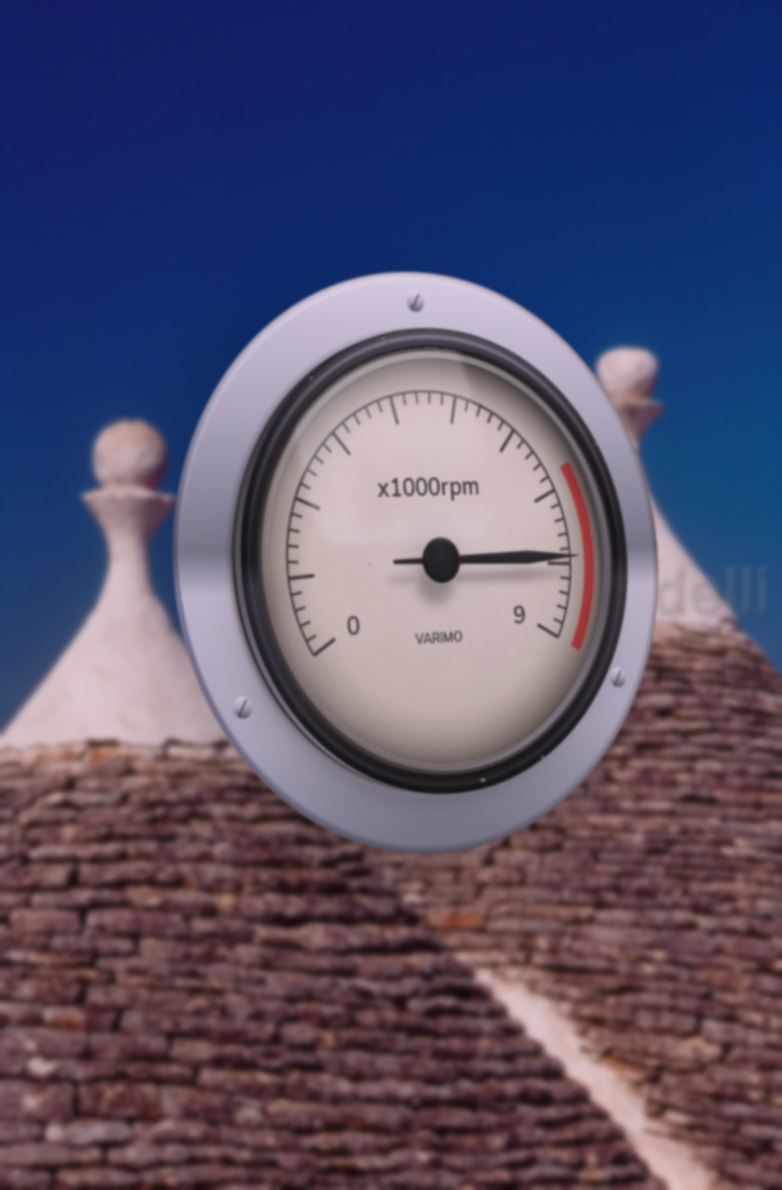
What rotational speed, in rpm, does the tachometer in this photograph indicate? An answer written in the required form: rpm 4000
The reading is rpm 7900
